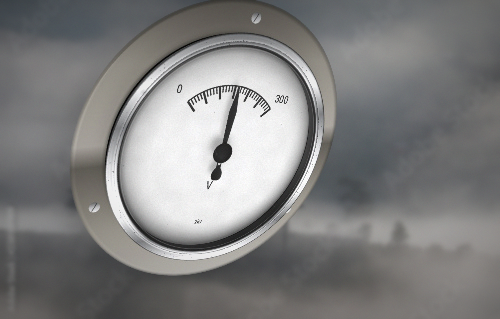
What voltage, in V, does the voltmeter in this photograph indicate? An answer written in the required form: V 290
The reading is V 150
